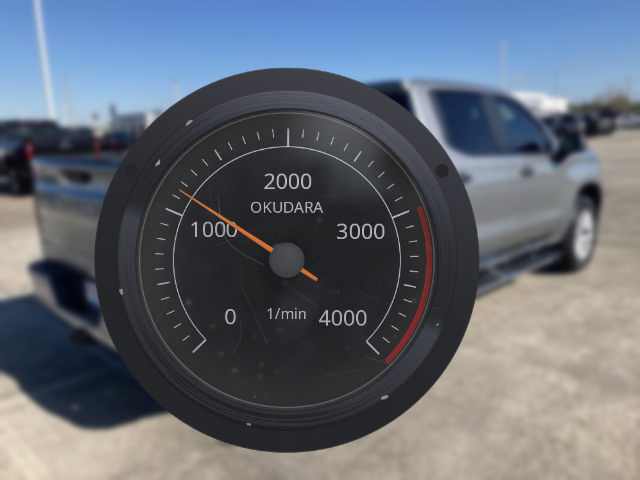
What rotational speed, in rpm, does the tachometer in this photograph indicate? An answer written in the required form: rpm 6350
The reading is rpm 1150
